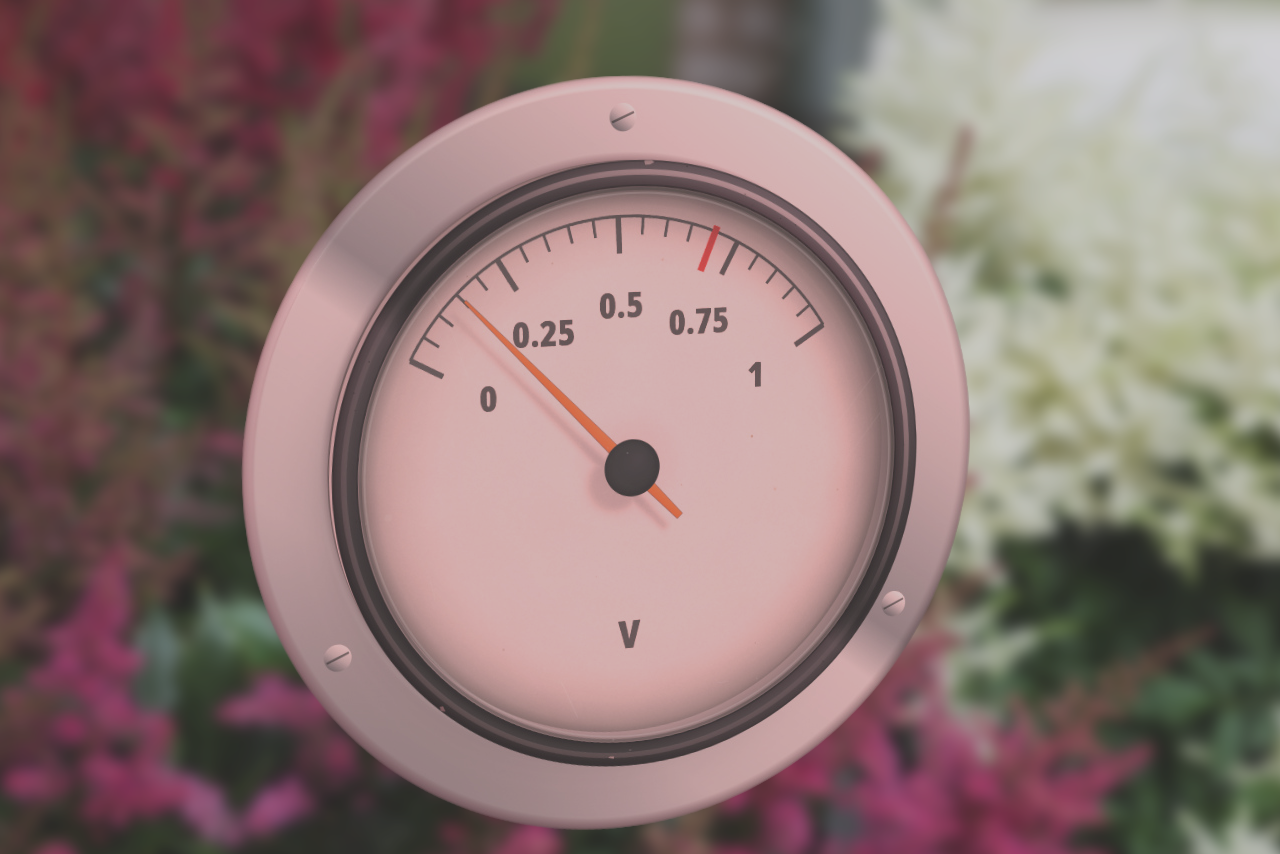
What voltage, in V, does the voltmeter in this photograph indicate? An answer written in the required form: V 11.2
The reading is V 0.15
